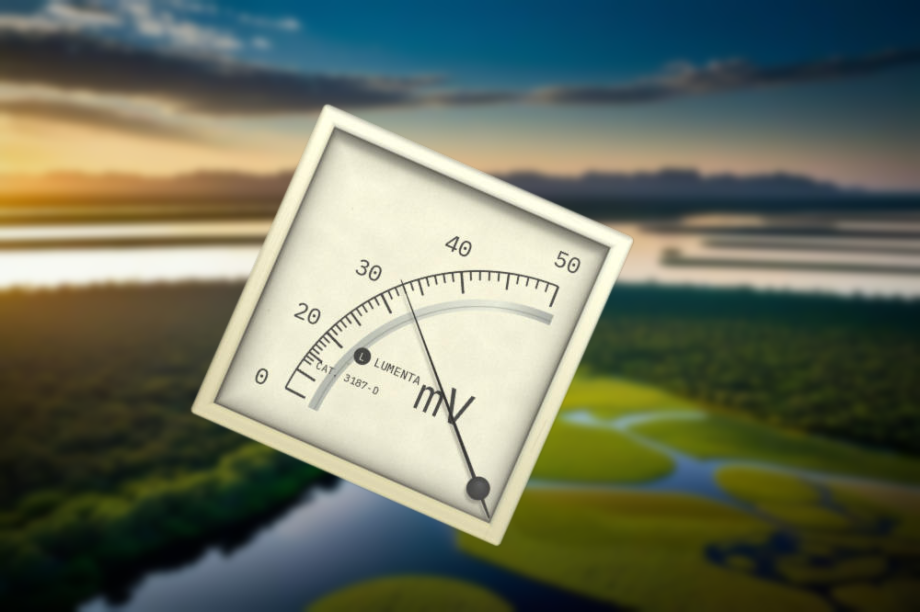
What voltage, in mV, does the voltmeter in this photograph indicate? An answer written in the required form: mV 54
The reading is mV 33
